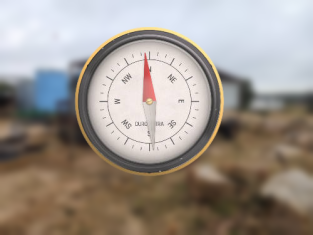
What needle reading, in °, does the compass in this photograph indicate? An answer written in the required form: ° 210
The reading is ° 355
